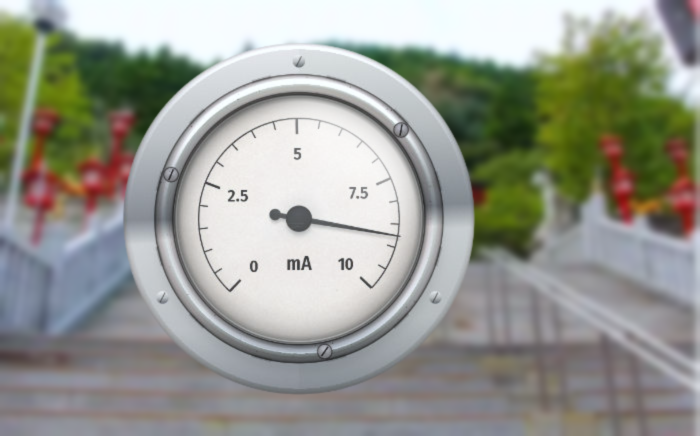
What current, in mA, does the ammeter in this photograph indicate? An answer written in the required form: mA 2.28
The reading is mA 8.75
